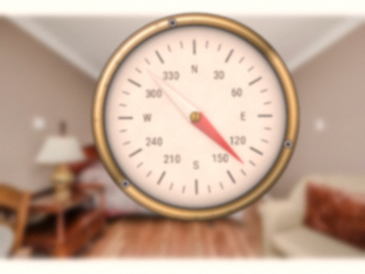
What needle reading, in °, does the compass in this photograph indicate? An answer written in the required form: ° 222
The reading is ° 135
